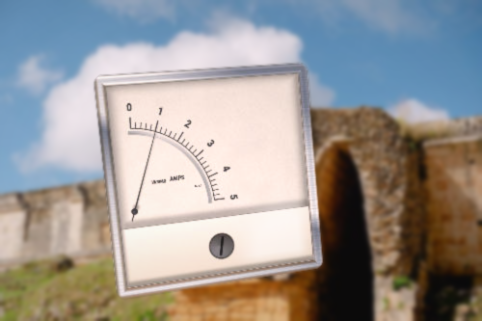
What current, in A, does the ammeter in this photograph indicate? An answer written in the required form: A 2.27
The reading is A 1
